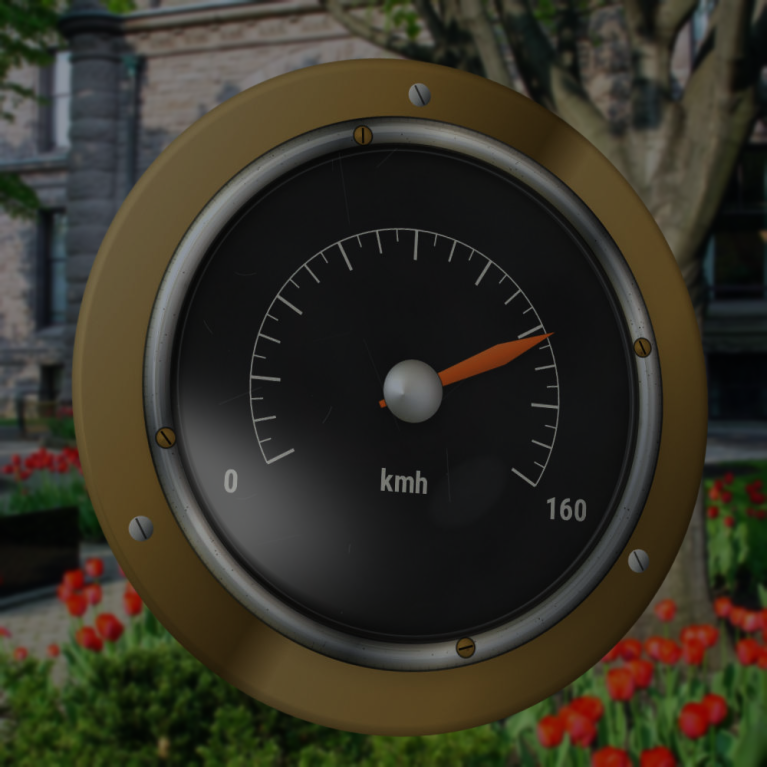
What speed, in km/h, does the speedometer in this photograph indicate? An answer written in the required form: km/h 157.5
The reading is km/h 122.5
